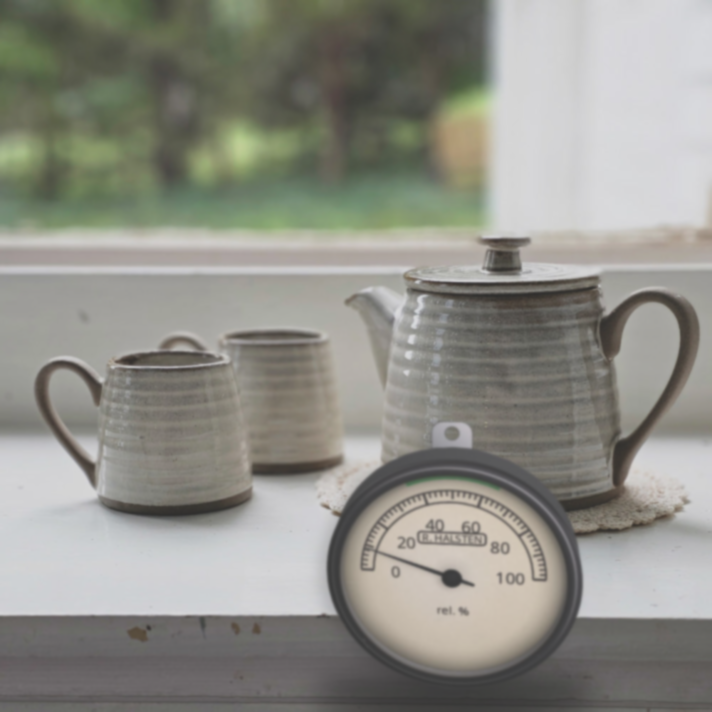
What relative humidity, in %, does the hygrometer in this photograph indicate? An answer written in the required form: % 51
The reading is % 10
